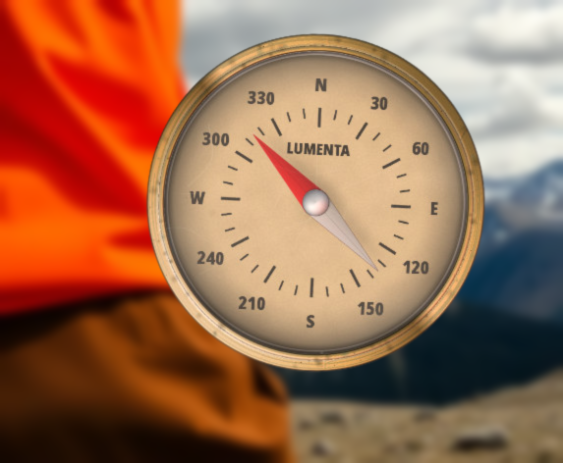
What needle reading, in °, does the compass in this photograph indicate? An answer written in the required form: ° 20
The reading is ° 315
